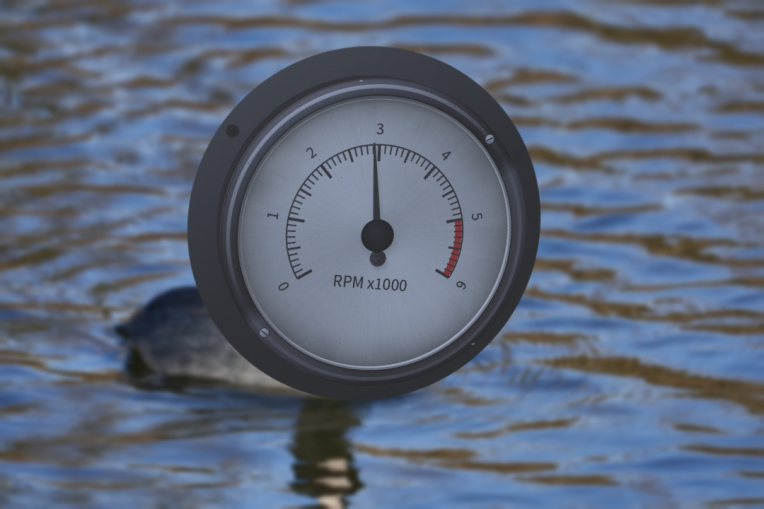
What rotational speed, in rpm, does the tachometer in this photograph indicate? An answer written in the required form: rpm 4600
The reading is rpm 2900
